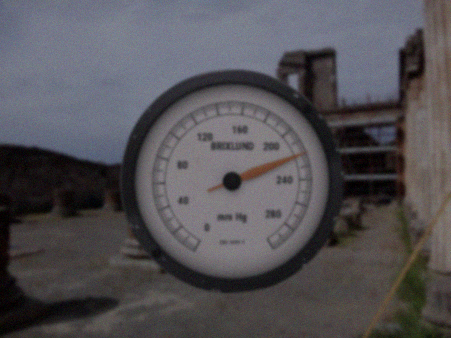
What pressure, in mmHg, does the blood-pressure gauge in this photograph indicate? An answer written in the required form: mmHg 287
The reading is mmHg 220
